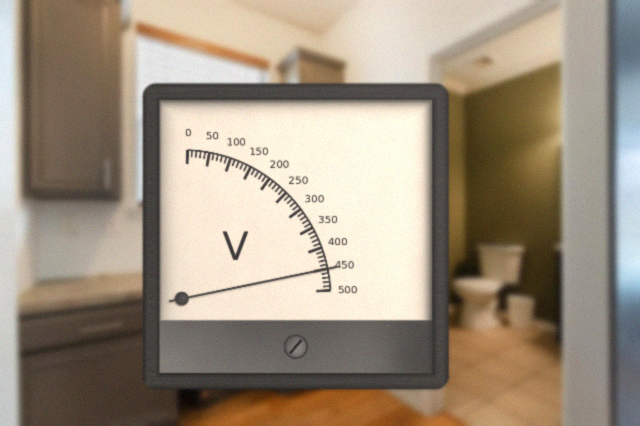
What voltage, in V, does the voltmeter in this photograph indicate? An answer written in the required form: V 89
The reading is V 450
